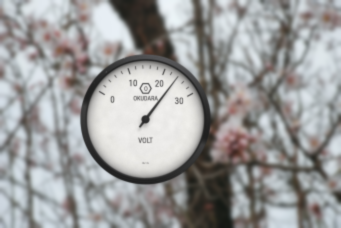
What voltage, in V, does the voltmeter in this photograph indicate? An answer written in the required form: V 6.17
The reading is V 24
